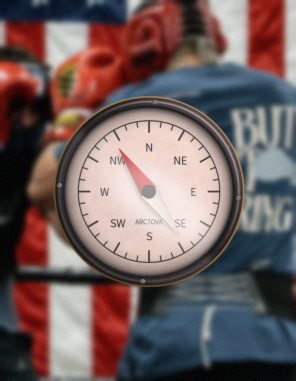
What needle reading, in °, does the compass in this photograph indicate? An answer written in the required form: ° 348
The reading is ° 325
